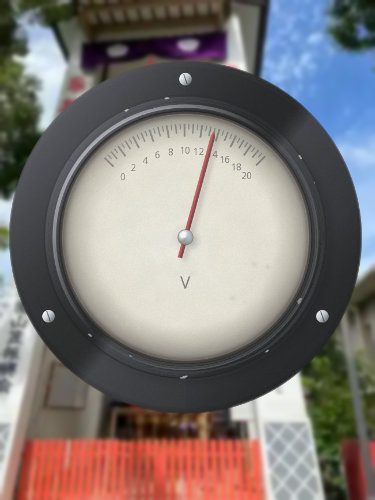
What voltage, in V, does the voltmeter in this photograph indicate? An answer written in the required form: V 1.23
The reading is V 13.5
